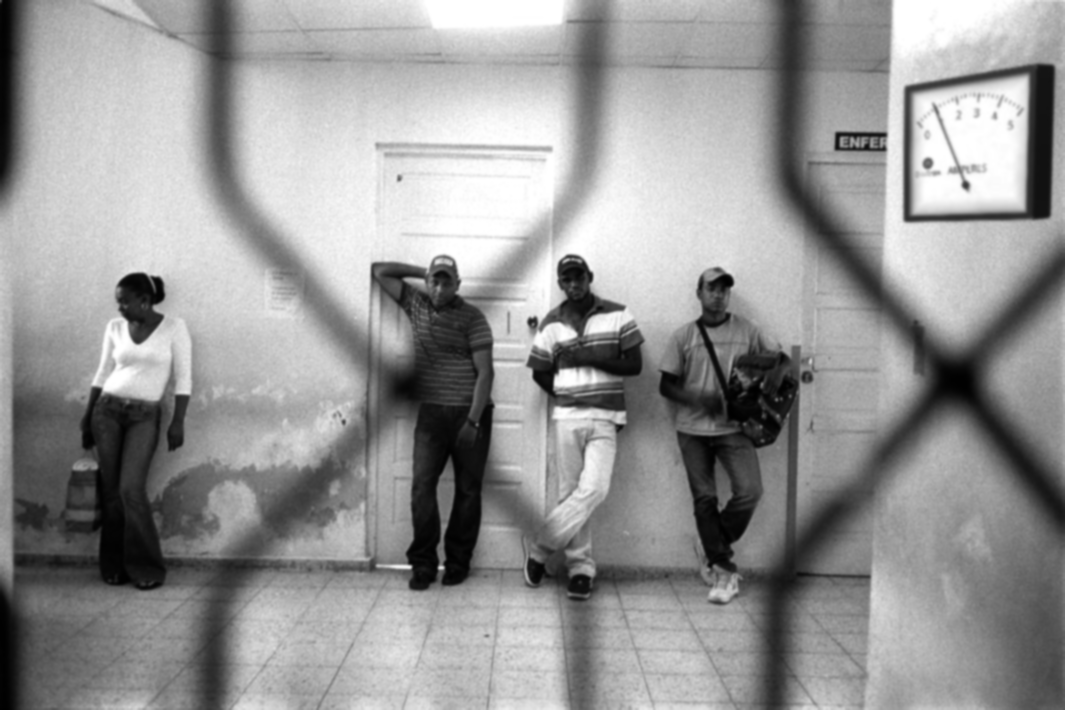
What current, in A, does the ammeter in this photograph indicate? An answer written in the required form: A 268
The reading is A 1
